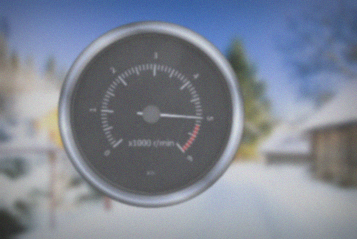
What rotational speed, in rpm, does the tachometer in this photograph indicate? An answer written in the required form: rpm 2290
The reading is rpm 5000
